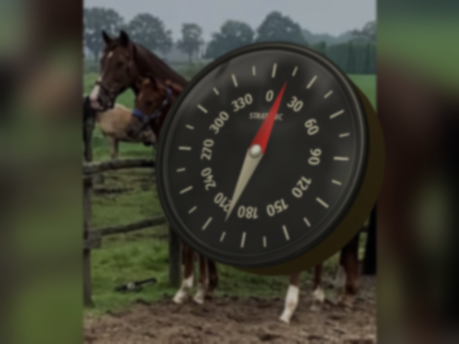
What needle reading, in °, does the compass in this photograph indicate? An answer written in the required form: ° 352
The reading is ° 15
